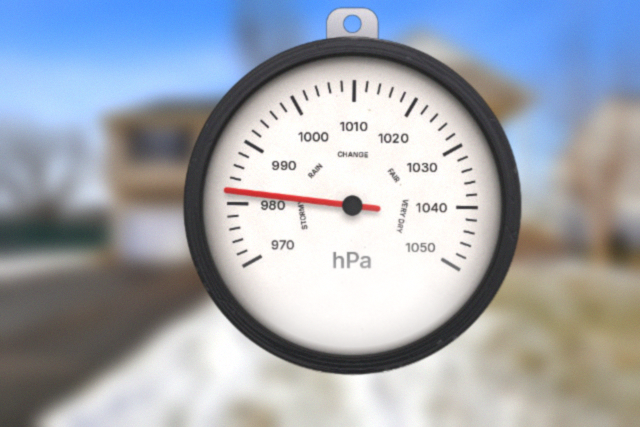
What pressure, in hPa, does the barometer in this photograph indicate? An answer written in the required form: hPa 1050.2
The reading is hPa 982
